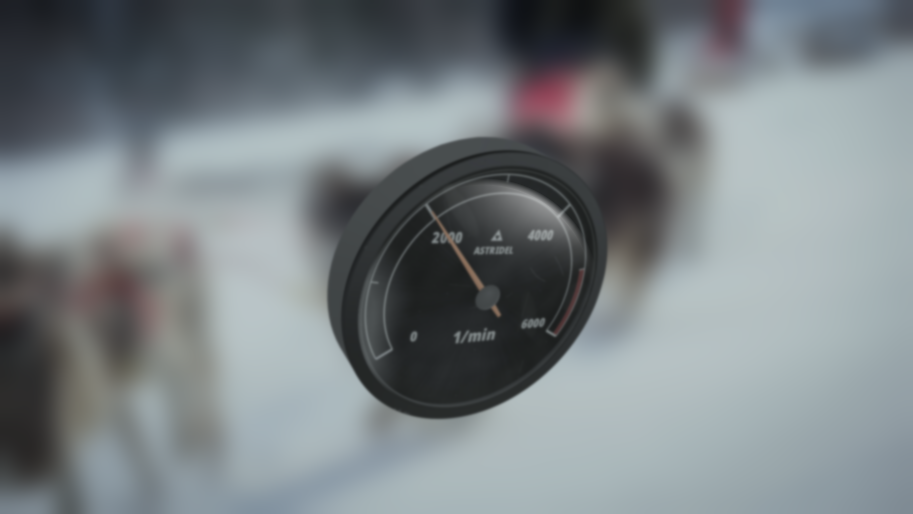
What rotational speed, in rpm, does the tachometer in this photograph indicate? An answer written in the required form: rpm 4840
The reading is rpm 2000
